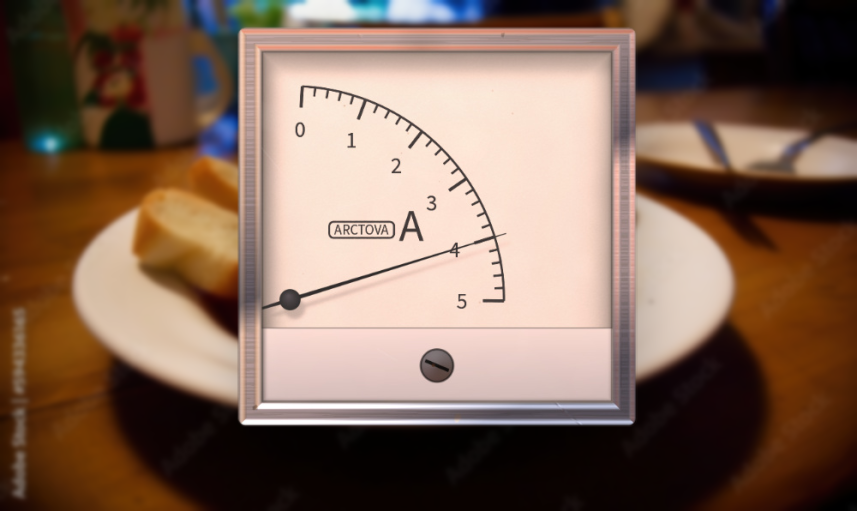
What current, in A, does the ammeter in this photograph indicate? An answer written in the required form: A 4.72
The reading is A 4
